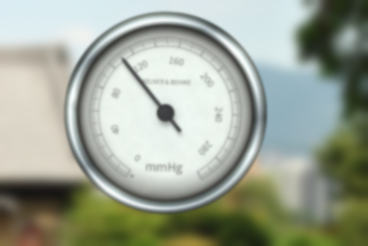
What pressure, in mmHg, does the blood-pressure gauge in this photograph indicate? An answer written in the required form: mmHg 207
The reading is mmHg 110
